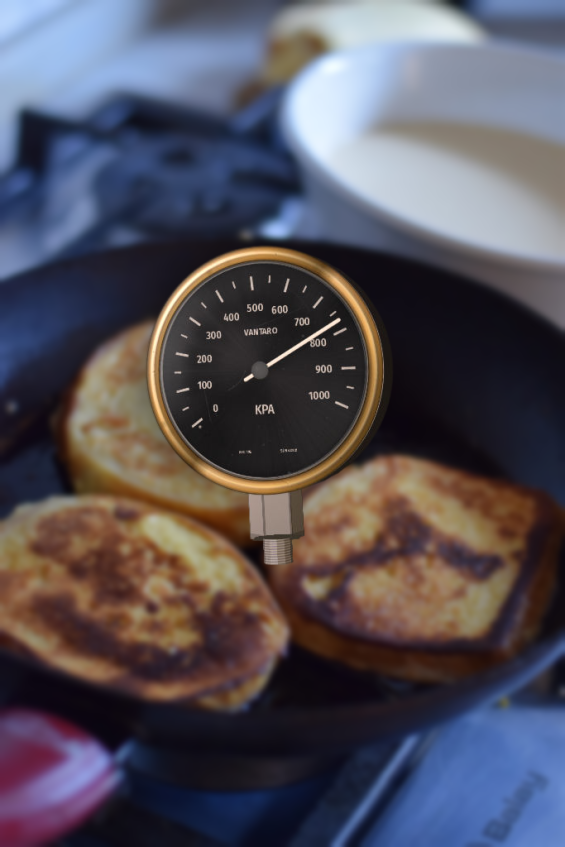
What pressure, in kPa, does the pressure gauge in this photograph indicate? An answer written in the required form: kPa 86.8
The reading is kPa 775
